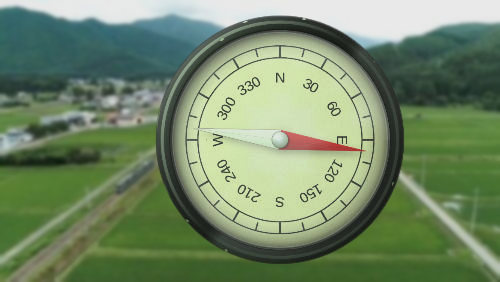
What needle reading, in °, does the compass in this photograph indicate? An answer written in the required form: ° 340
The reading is ° 97.5
